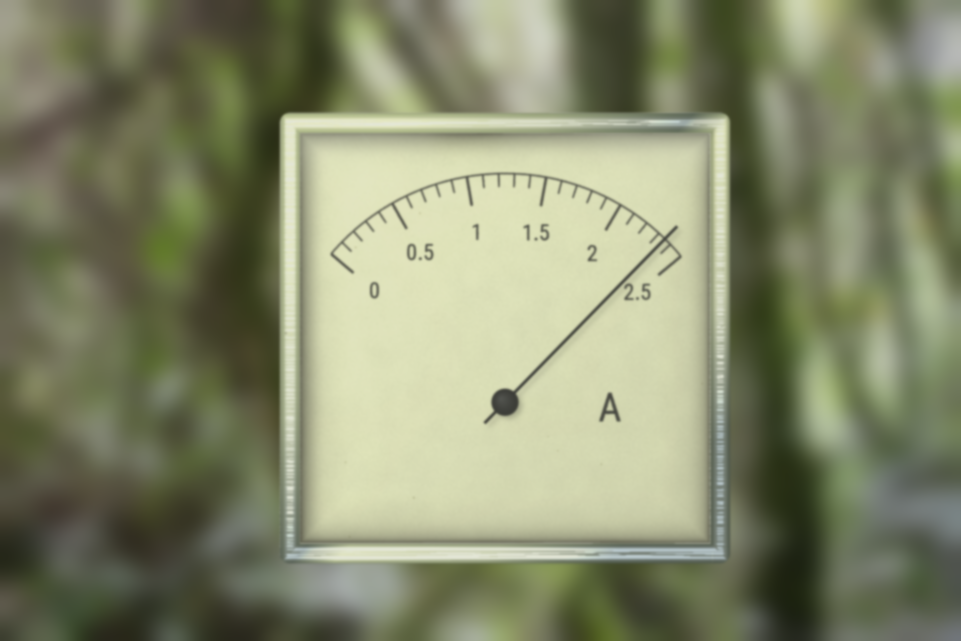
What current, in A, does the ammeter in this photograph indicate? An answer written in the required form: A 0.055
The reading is A 2.35
